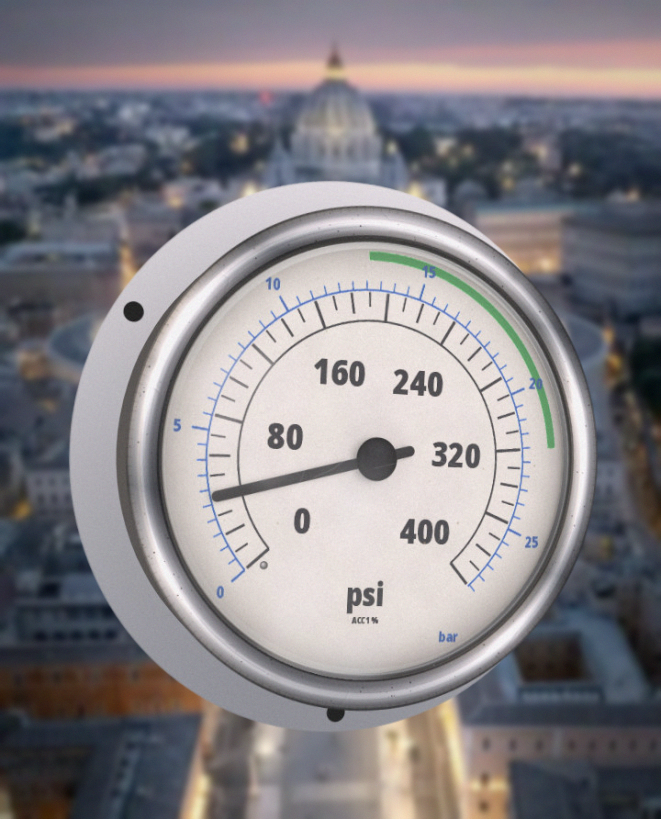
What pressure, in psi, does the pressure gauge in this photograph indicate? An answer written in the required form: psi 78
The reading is psi 40
